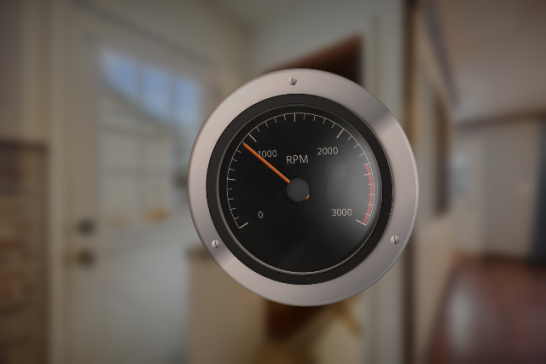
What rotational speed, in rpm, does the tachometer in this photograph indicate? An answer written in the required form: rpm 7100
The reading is rpm 900
